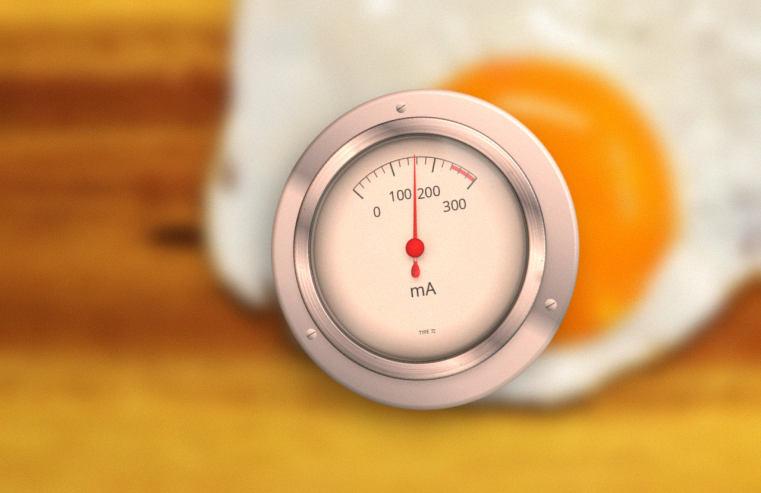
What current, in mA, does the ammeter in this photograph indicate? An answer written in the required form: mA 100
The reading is mA 160
